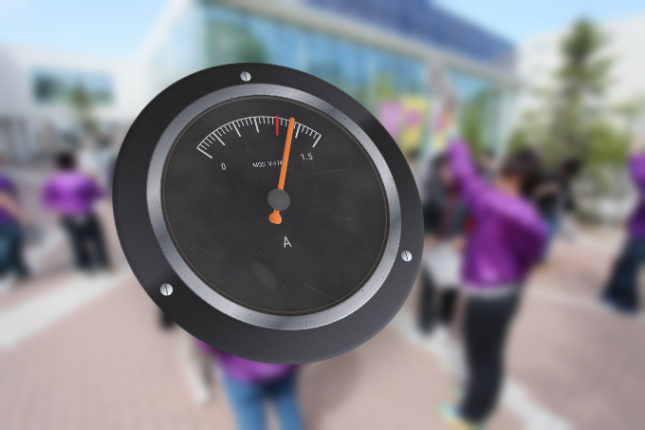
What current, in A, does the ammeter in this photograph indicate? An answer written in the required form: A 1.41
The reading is A 1.15
